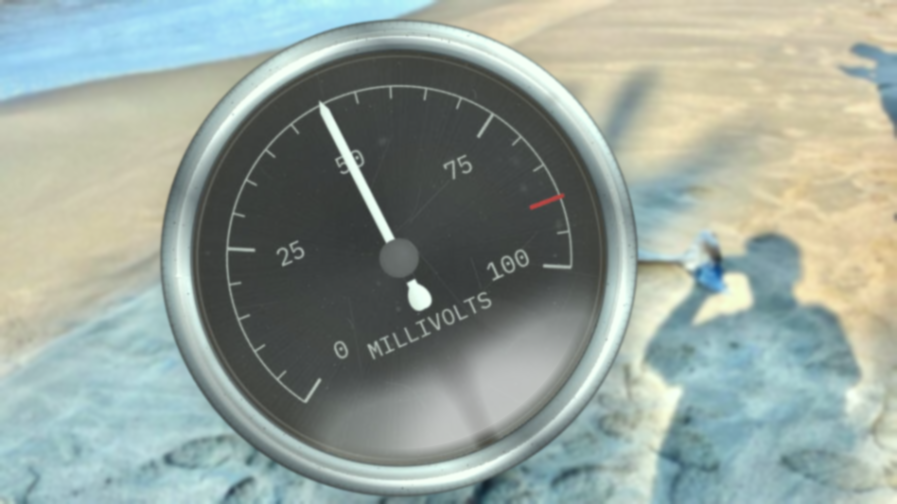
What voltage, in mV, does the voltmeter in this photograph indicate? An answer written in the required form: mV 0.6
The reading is mV 50
